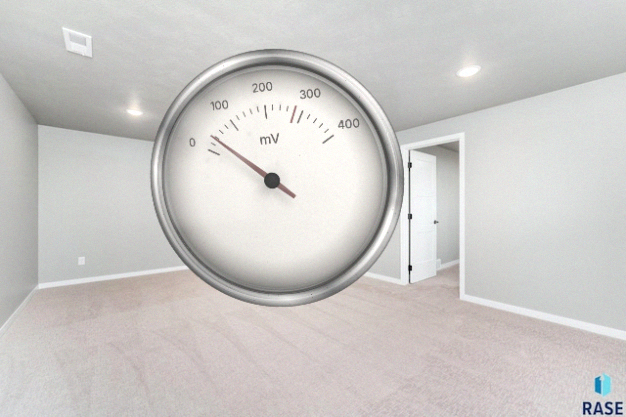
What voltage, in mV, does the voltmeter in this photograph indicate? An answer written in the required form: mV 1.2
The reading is mV 40
